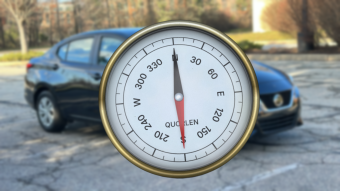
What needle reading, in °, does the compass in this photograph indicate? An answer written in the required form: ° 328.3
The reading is ° 180
